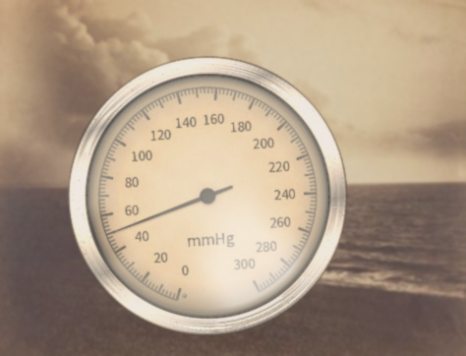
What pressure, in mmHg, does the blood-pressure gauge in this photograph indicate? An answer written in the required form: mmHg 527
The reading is mmHg 50
